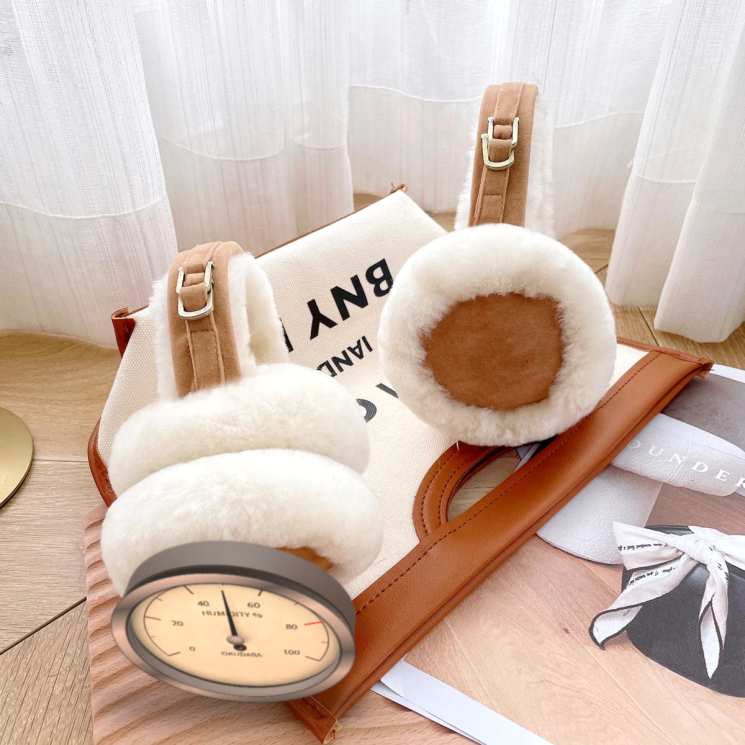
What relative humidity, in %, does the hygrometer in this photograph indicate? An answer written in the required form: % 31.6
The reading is % 50
